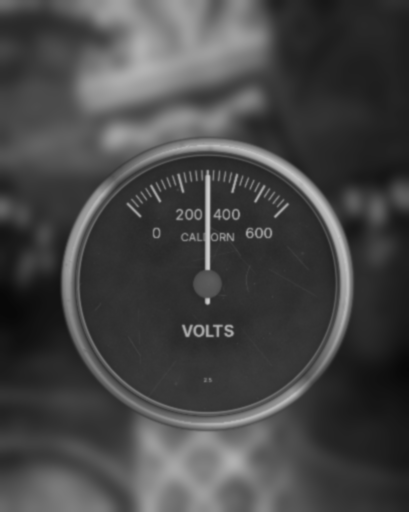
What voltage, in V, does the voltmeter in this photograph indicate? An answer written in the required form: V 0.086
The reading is V 300
